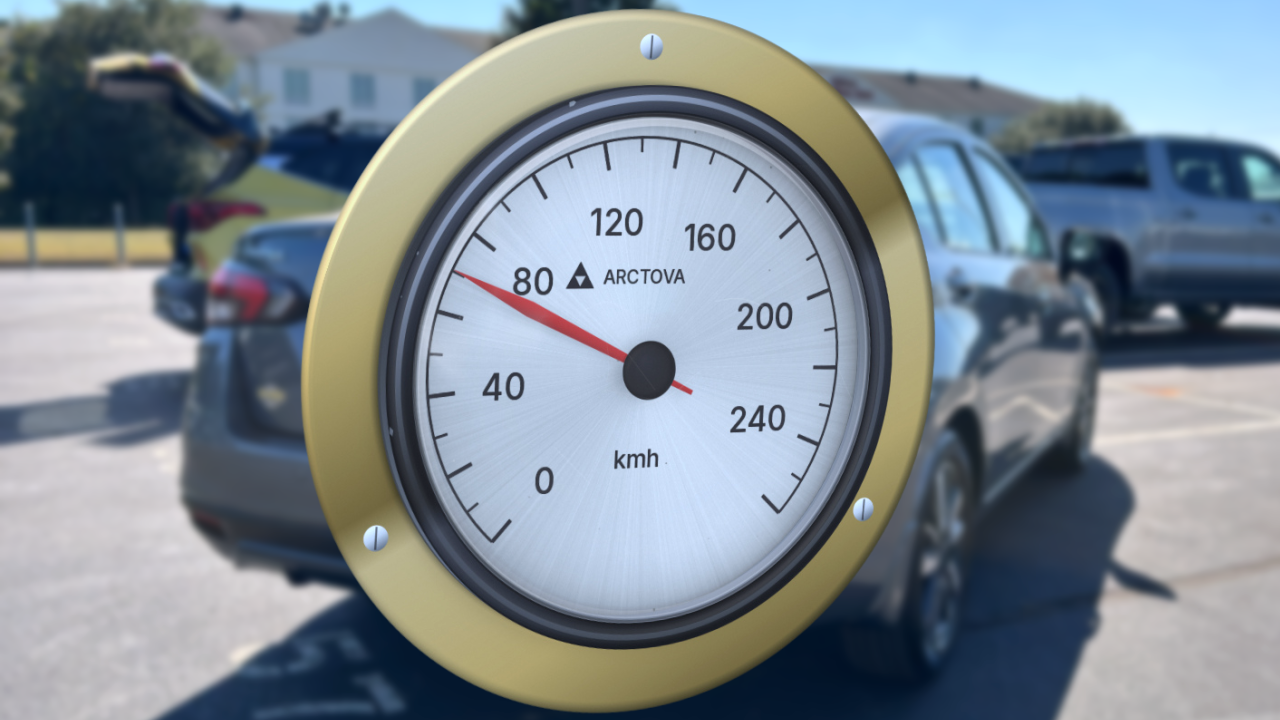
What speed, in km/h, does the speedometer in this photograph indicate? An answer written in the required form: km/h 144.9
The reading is km/h 70
